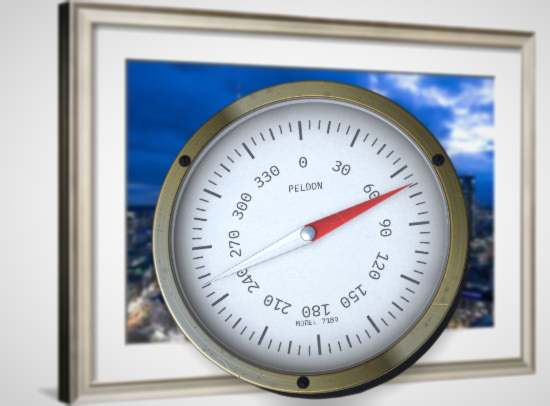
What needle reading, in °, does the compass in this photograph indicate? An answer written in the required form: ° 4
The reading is ° 70
